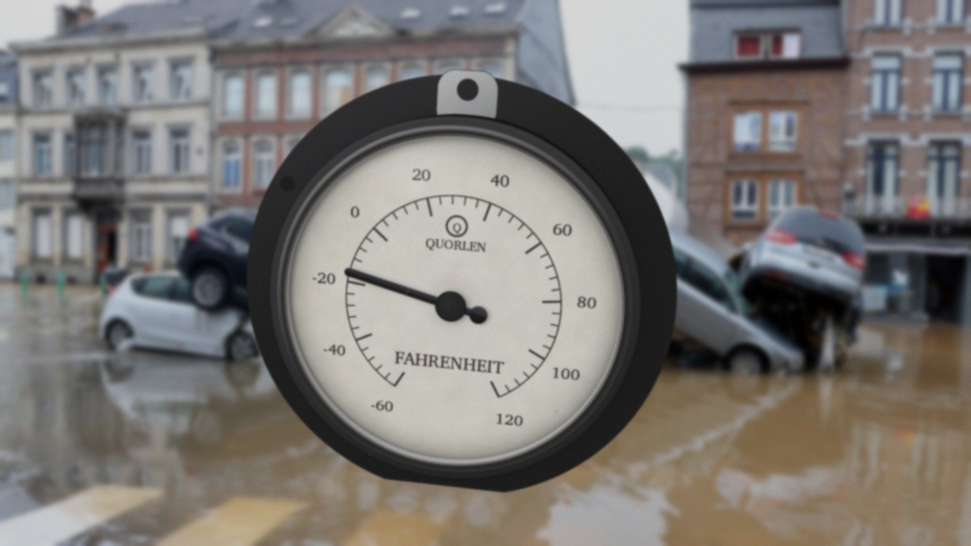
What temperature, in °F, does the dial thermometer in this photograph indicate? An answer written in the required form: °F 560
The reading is °F -16
